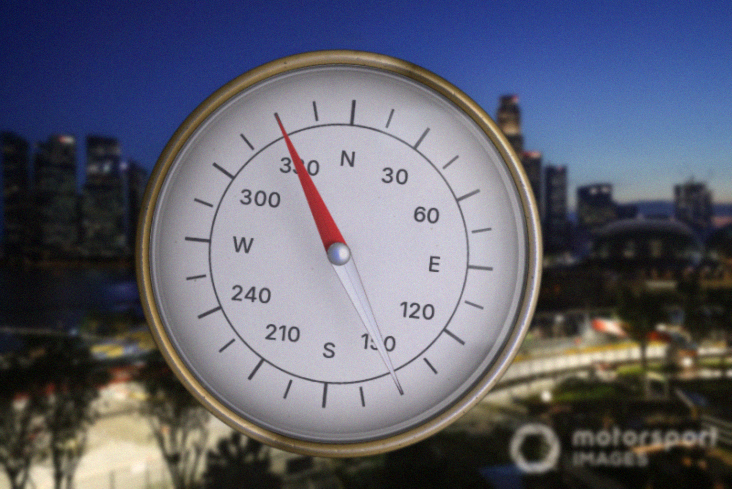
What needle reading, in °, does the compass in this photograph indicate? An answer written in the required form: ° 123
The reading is ° 330
